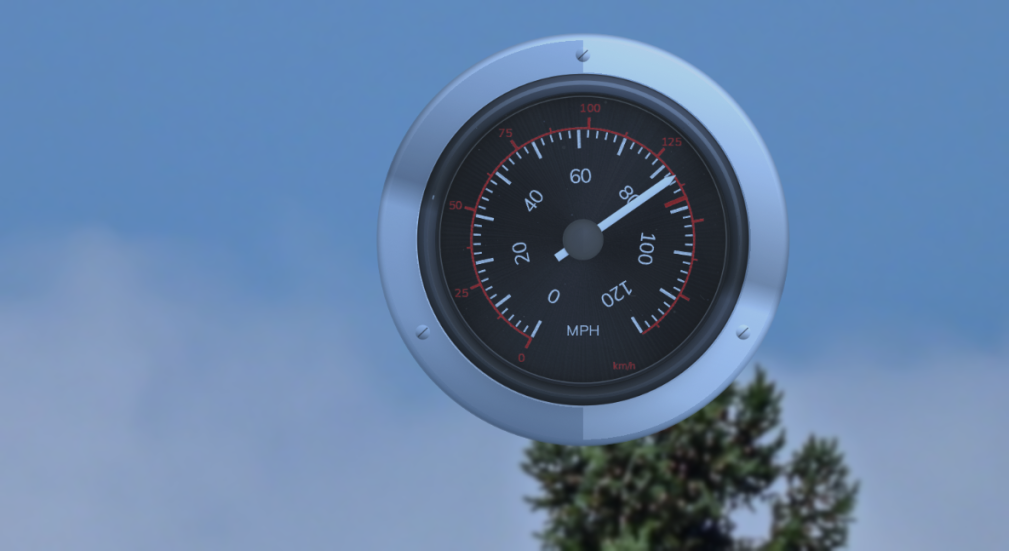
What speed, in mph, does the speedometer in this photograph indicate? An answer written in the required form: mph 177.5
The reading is mph 83
